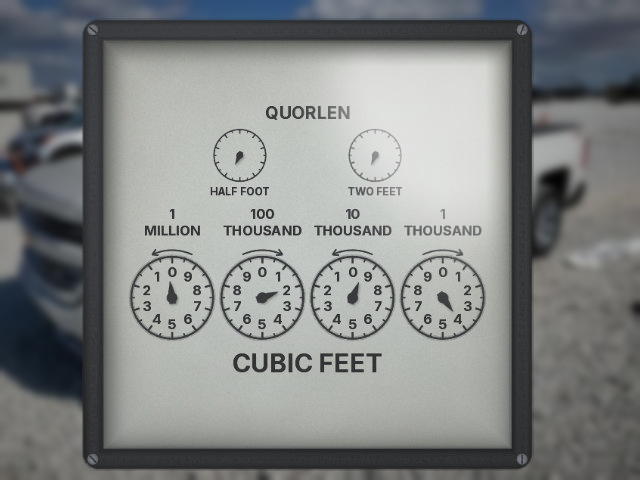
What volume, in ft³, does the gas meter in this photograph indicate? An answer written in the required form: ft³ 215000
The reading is ft³ 19400
